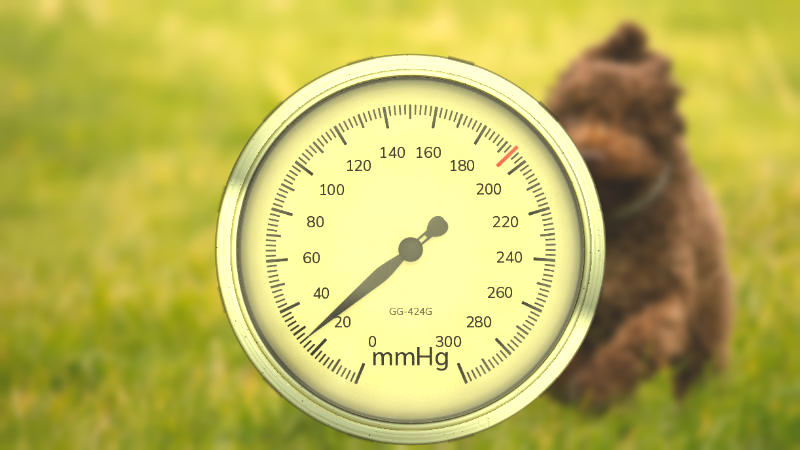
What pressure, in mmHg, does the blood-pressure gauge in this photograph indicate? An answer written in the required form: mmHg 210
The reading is mmHg 26
